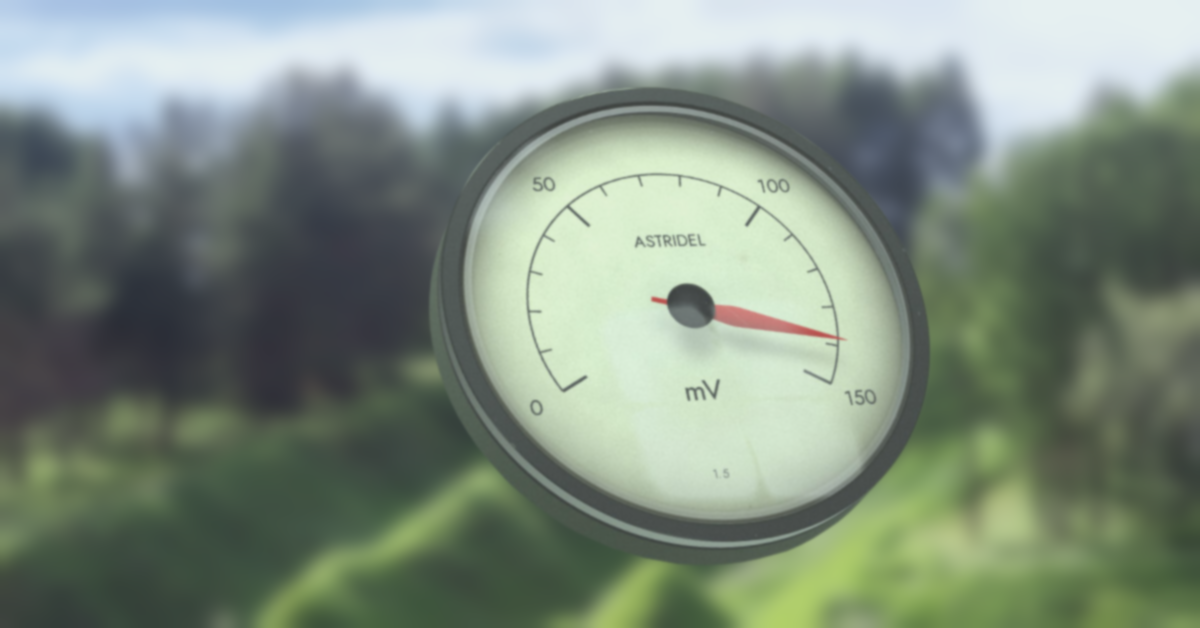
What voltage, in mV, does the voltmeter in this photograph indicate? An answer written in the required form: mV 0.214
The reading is mV 140
